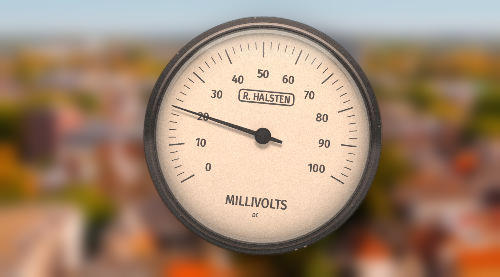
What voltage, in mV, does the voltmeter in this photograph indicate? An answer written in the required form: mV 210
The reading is mV 20
